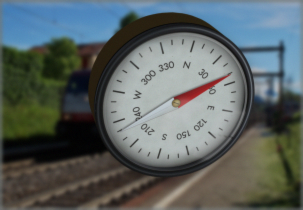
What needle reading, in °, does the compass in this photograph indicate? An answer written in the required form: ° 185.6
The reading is ° 50
